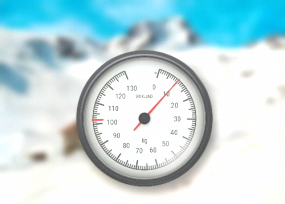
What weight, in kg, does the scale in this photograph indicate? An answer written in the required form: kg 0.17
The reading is kg 10
